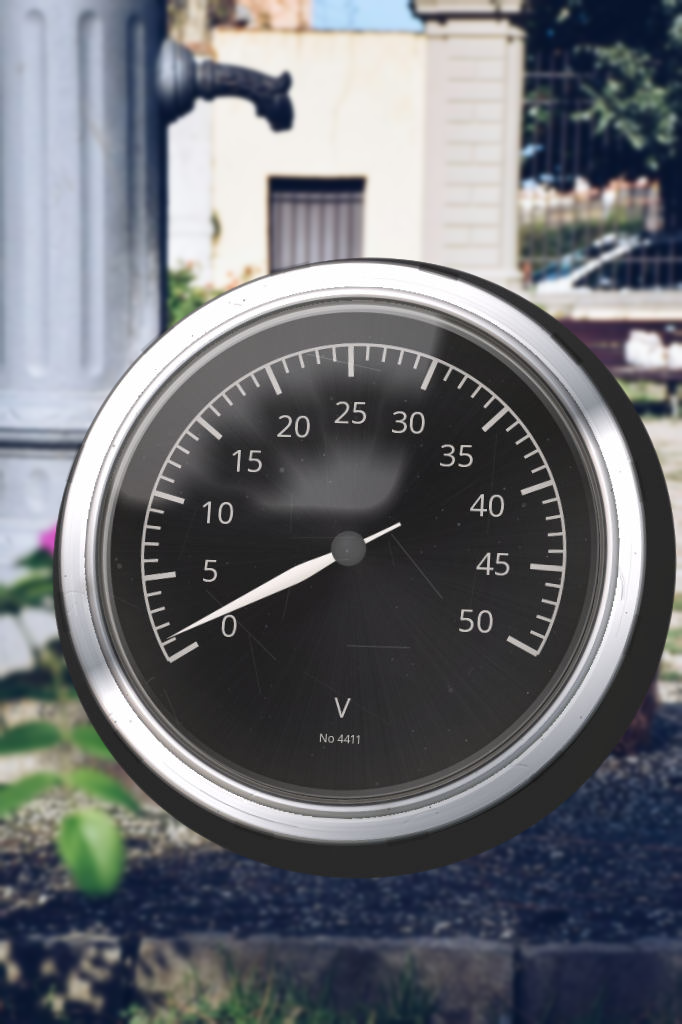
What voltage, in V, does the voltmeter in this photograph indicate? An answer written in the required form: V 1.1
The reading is V 1
